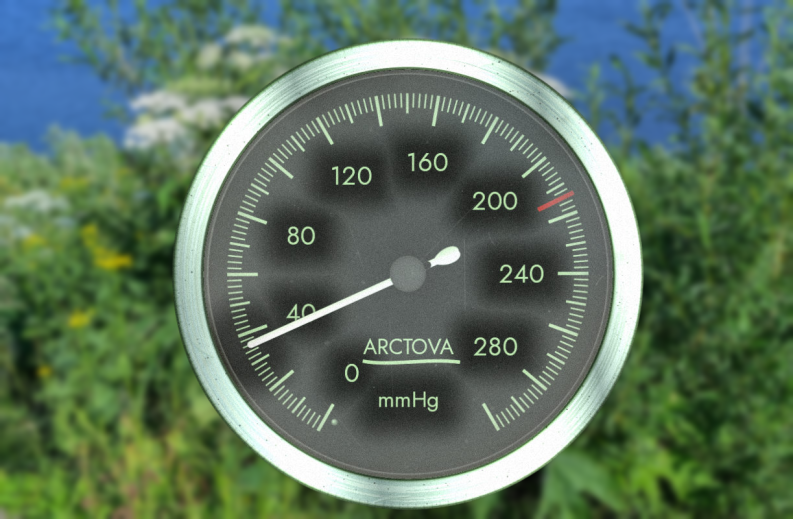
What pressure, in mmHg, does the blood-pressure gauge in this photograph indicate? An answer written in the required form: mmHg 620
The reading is mmHg 36
